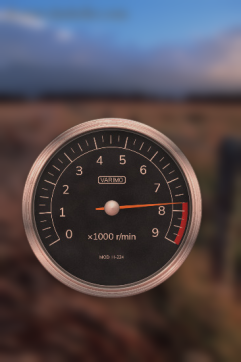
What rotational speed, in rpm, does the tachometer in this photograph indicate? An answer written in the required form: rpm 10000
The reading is rpm 7750
